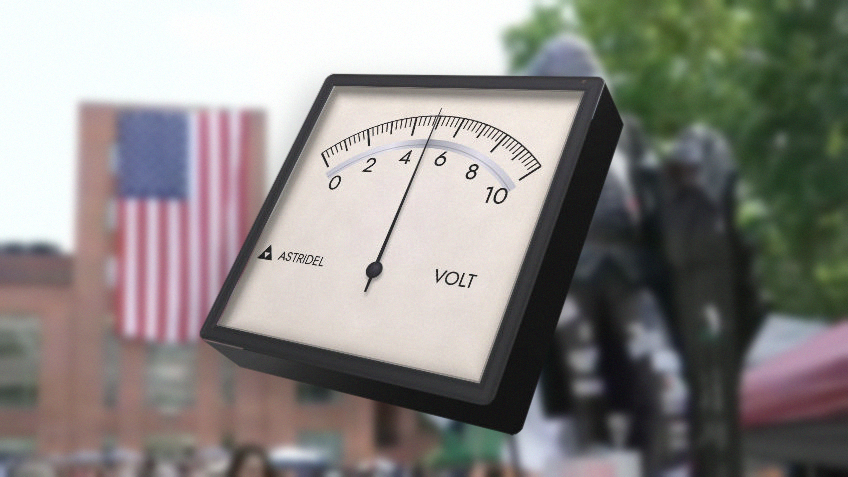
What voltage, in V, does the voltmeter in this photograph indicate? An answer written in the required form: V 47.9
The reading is V 5
